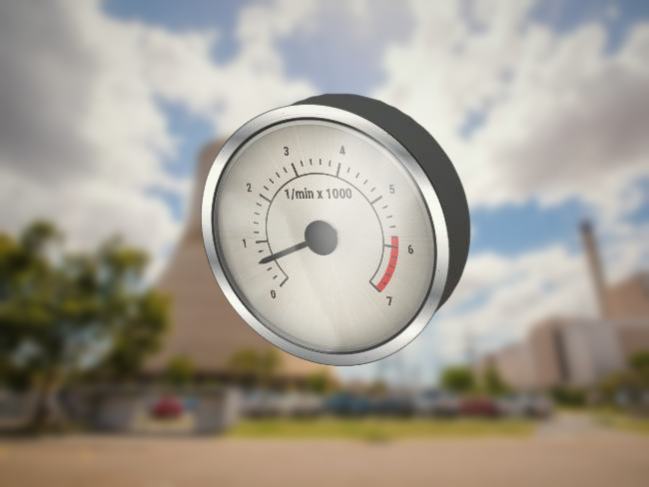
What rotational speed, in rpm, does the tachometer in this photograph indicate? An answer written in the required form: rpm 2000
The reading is rpm 600
